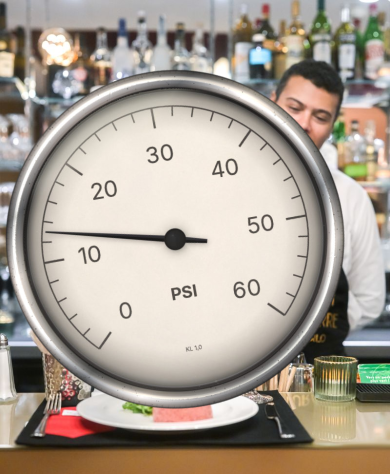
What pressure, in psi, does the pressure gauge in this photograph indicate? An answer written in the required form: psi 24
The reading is psi 13
